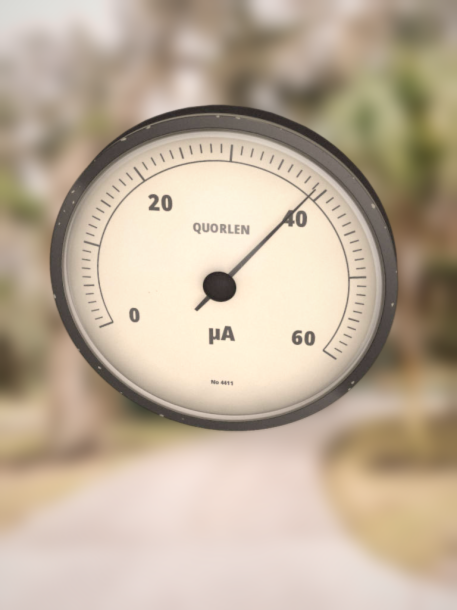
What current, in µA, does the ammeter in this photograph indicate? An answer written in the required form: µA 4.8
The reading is µA 39
